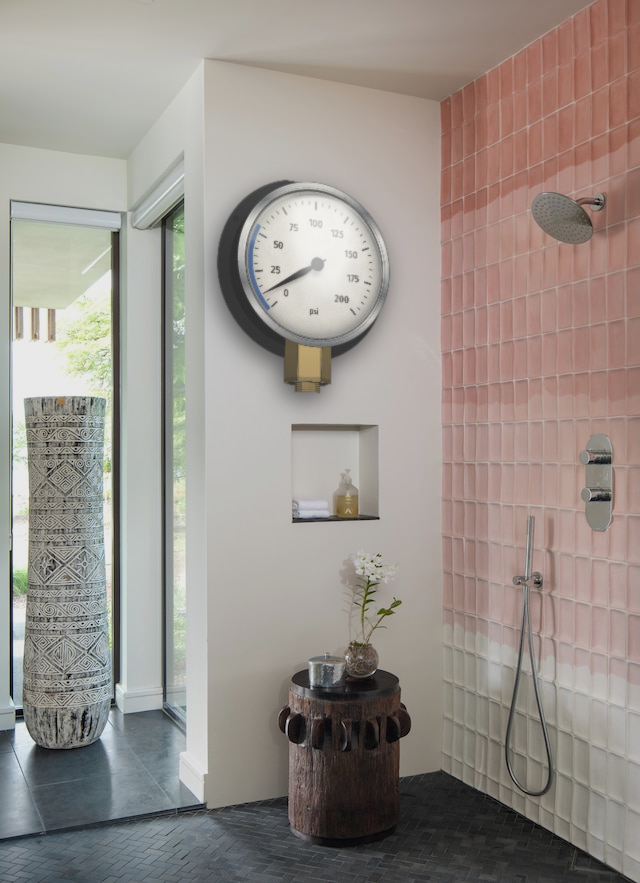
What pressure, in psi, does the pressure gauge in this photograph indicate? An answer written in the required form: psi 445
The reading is psi 10
